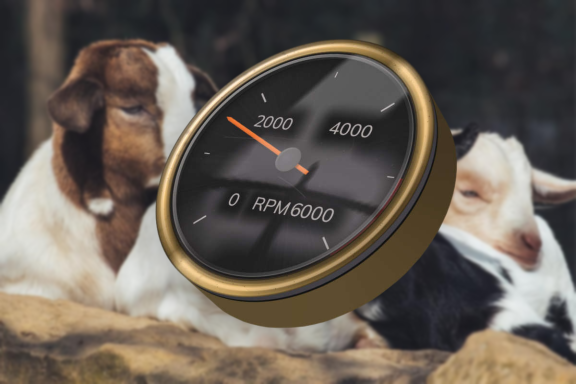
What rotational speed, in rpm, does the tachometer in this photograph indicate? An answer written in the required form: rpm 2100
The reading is rpm 1500
